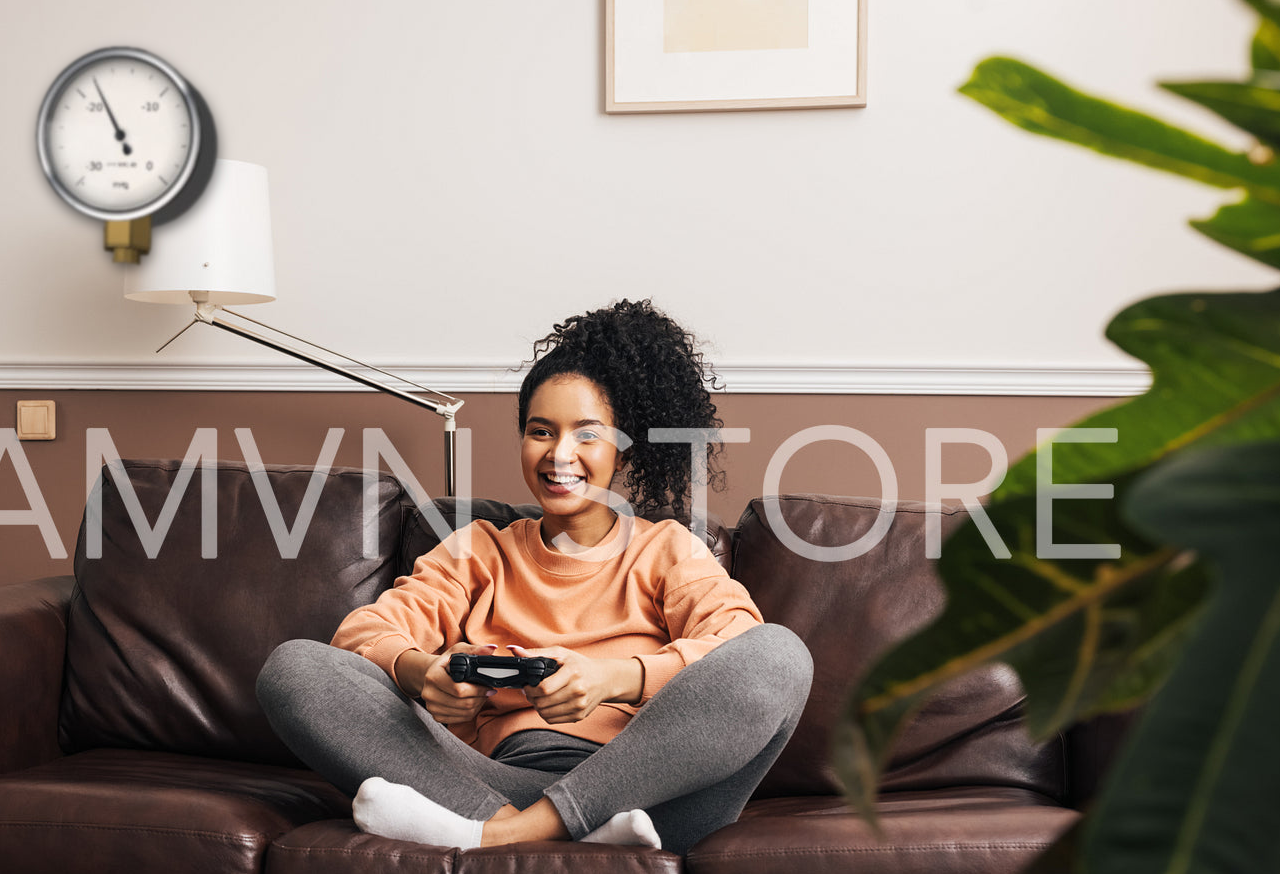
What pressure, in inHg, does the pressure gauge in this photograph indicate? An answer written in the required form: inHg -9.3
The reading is inHg -18
